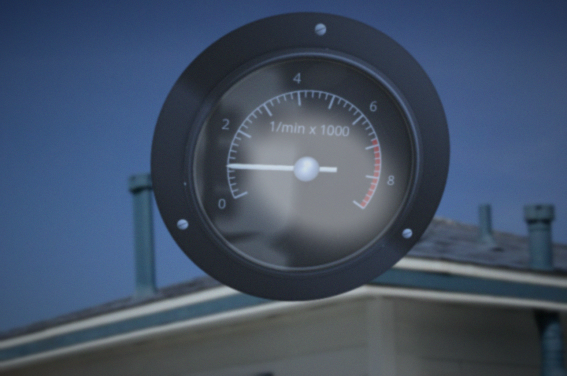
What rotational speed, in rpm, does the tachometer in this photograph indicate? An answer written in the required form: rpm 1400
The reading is rpm 1000
